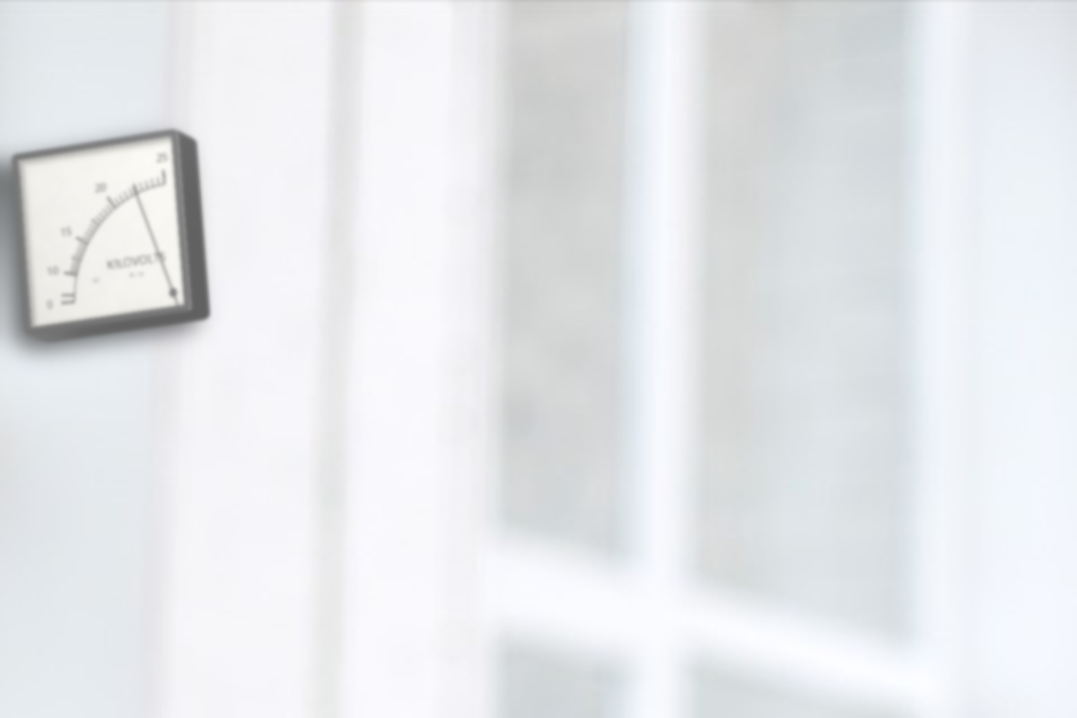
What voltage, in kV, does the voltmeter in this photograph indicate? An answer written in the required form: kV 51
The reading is kV 22.5
